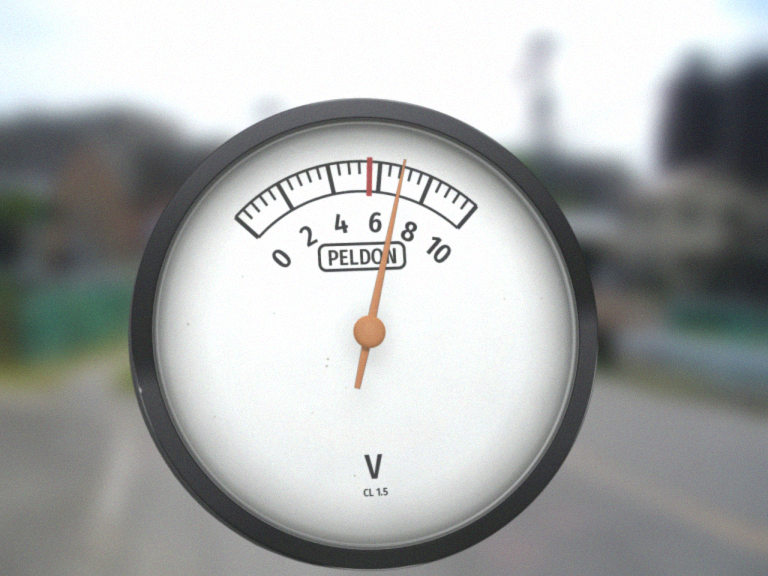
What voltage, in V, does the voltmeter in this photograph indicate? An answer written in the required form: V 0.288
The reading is V 6.8
